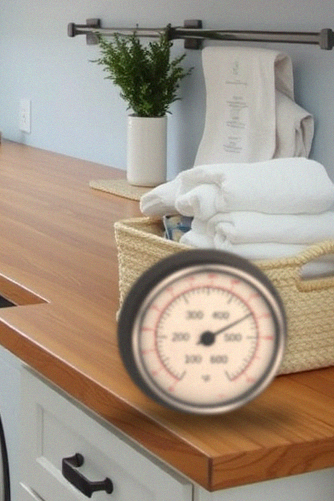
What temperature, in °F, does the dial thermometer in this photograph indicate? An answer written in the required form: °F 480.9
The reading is °F 450
